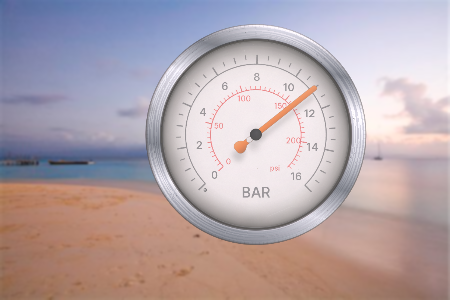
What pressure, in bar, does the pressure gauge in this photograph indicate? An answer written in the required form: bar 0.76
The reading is bar 11
